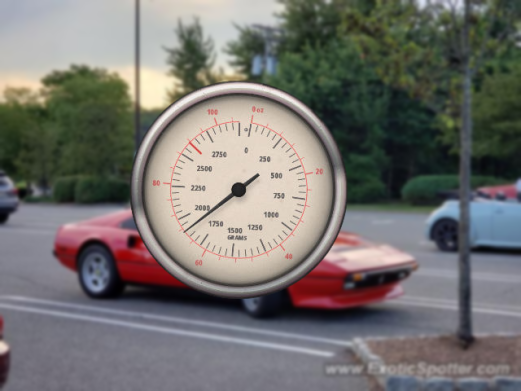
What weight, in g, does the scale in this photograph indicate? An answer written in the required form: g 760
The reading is g 1900
